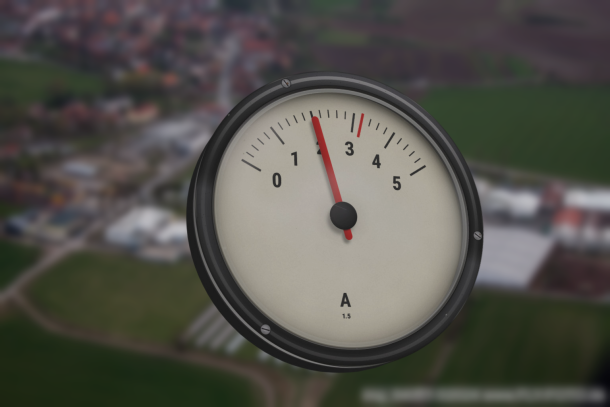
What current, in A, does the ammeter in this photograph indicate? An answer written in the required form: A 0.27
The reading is A 2
